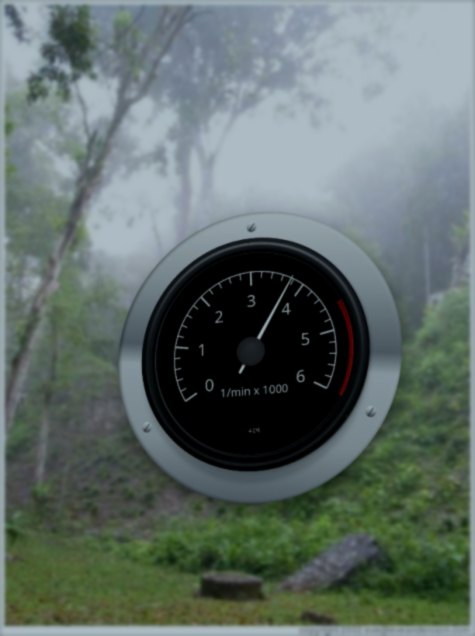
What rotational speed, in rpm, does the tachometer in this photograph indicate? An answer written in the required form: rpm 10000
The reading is rpm 3800
